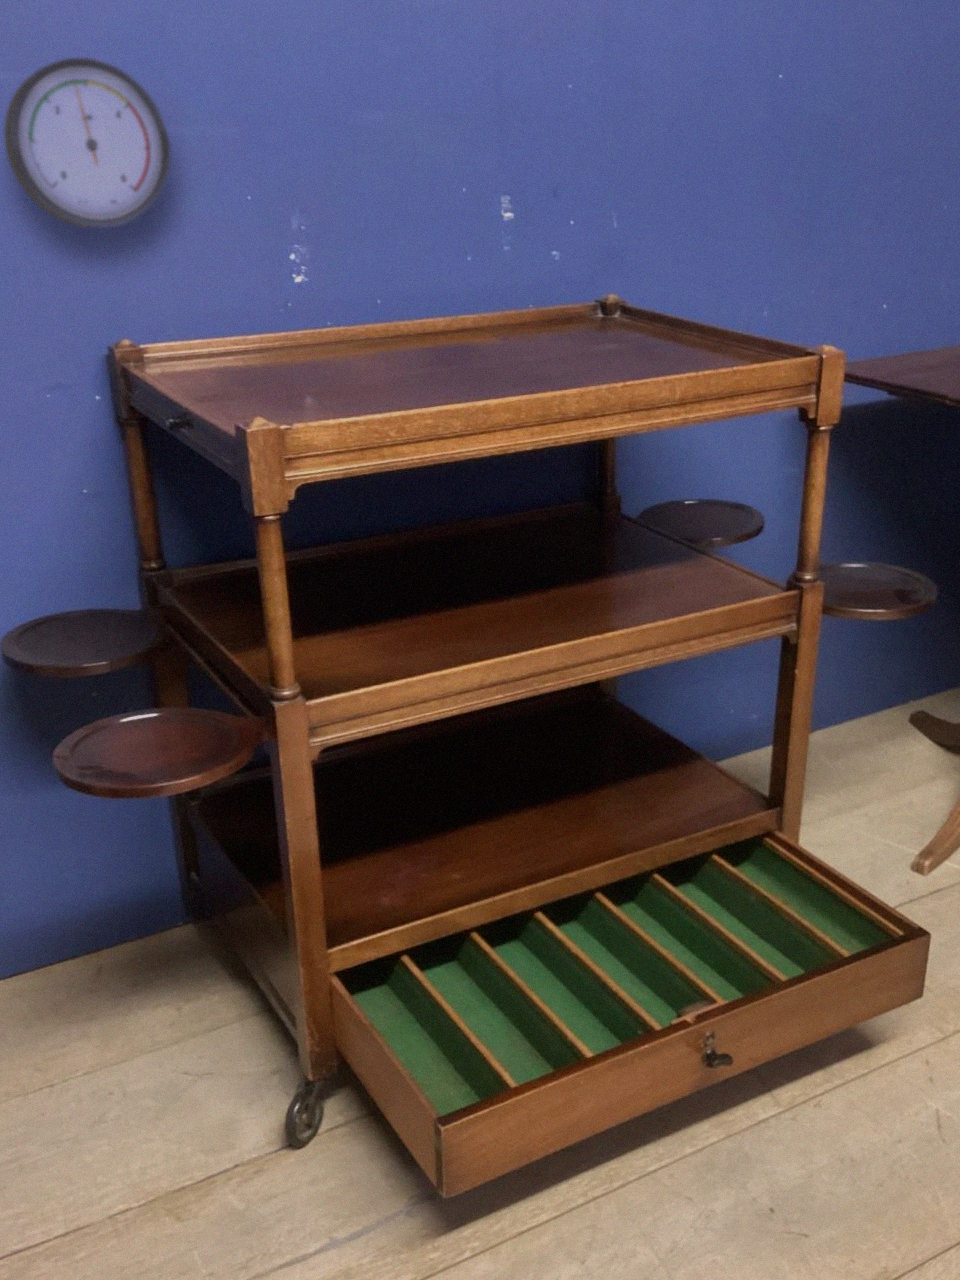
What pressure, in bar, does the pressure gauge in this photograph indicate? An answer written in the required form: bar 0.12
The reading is bar 2.75
